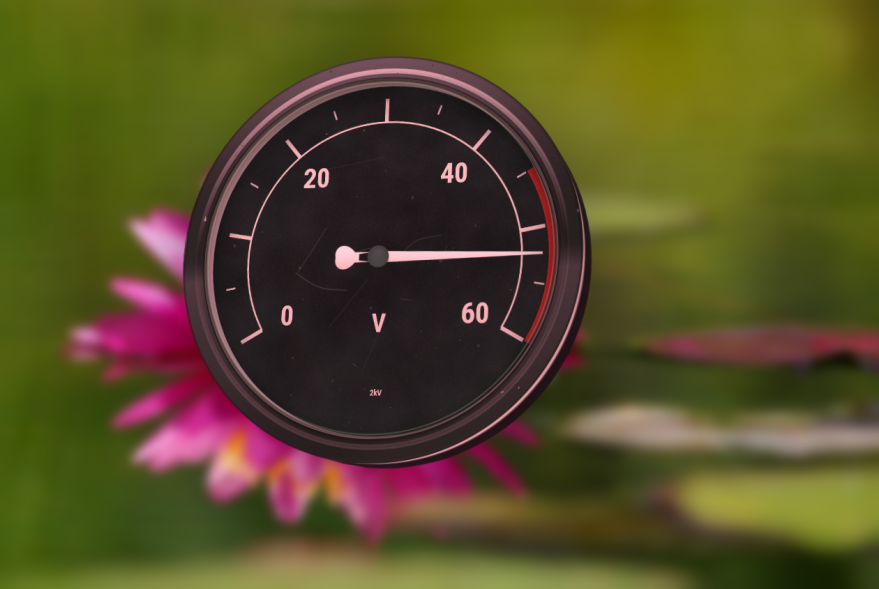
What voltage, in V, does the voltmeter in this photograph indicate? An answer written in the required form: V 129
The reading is V 52.5
